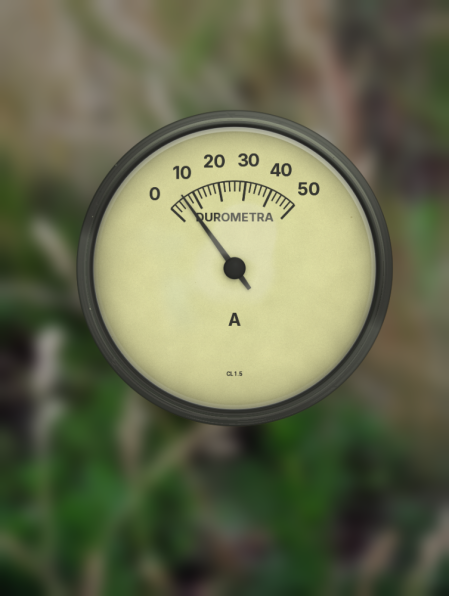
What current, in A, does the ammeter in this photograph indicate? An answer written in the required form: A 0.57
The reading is A 6
